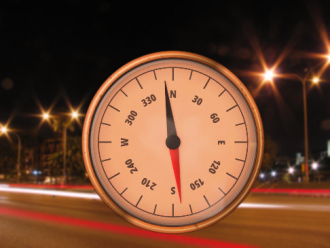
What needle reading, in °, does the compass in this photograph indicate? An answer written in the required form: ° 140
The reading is ° 172.5
